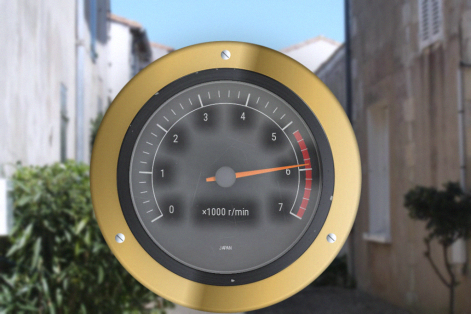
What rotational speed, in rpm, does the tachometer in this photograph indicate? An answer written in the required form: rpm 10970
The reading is rpm 5900
